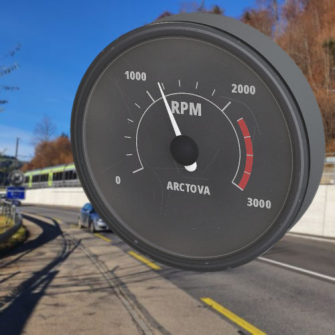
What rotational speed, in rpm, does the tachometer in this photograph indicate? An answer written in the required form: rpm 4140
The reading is rpm 1200
